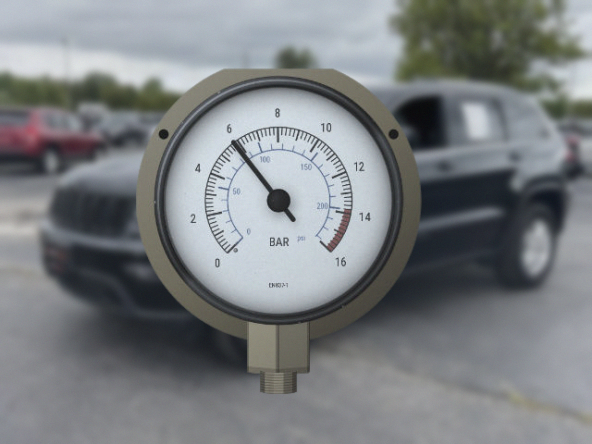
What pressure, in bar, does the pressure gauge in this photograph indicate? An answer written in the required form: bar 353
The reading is bar 5.8
